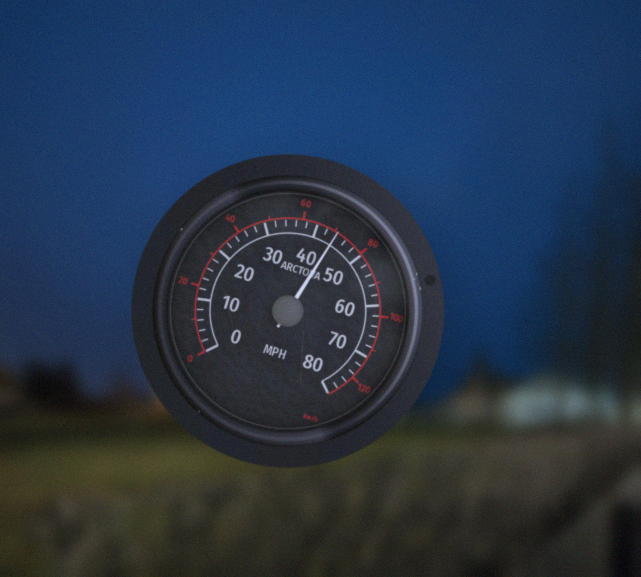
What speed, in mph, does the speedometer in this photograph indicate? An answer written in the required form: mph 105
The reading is mph 44
